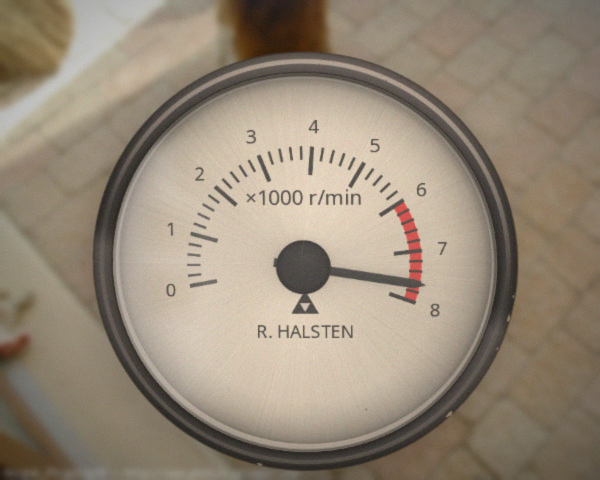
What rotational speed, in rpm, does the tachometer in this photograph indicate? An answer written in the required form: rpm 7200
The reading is rpm 7600
